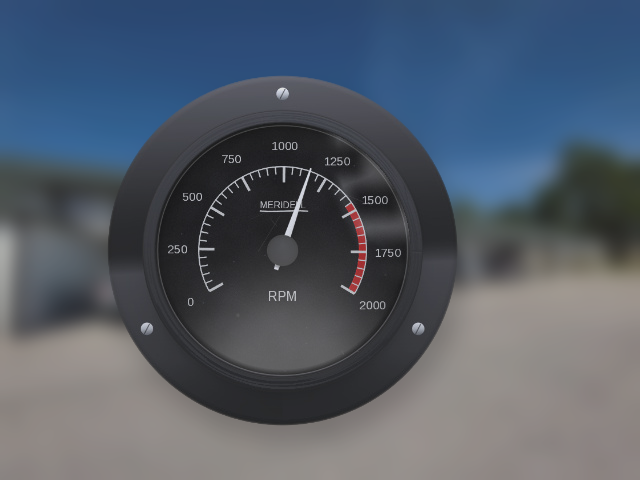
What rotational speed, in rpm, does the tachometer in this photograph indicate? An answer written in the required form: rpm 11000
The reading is rpm 1150
